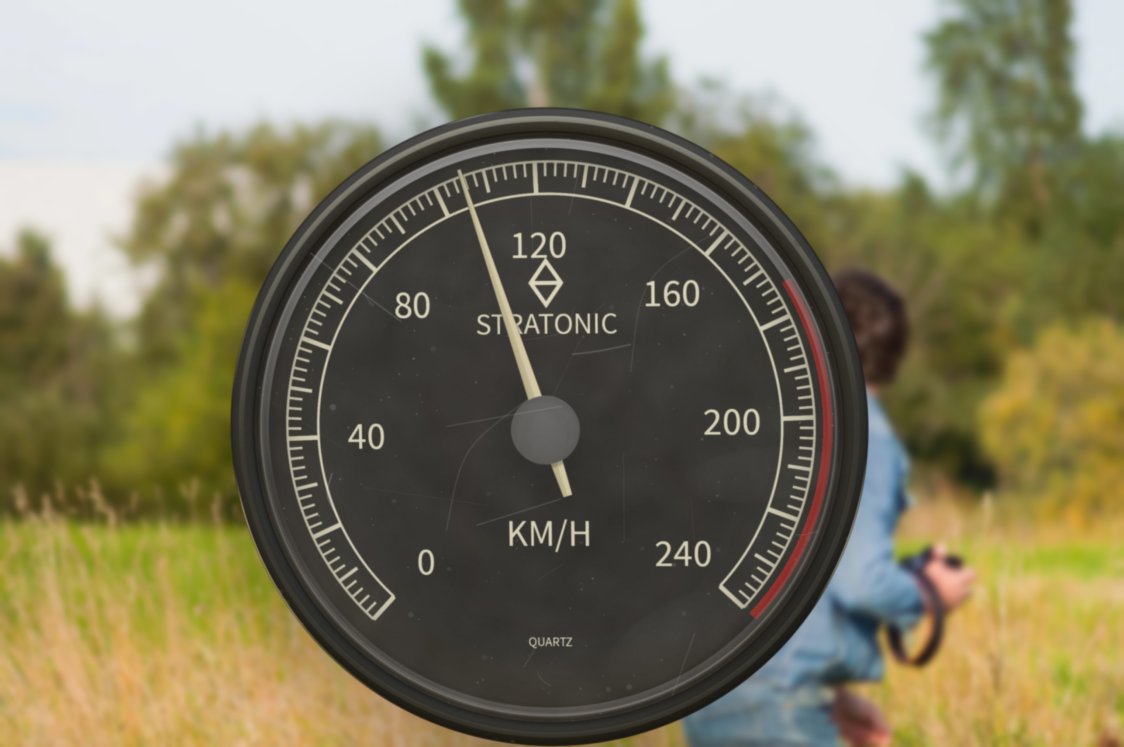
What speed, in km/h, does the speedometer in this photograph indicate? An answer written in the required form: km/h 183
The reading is km/h 106
